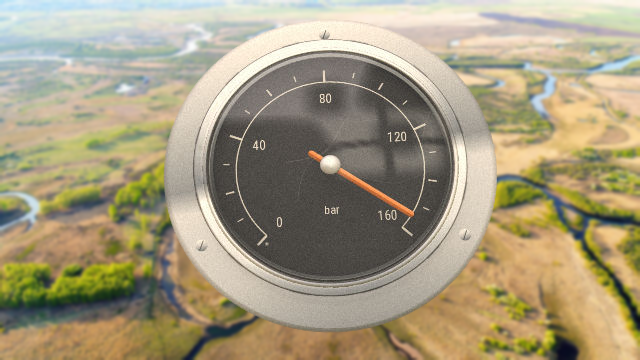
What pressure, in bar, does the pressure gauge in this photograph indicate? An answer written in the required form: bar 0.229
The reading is bar 155
